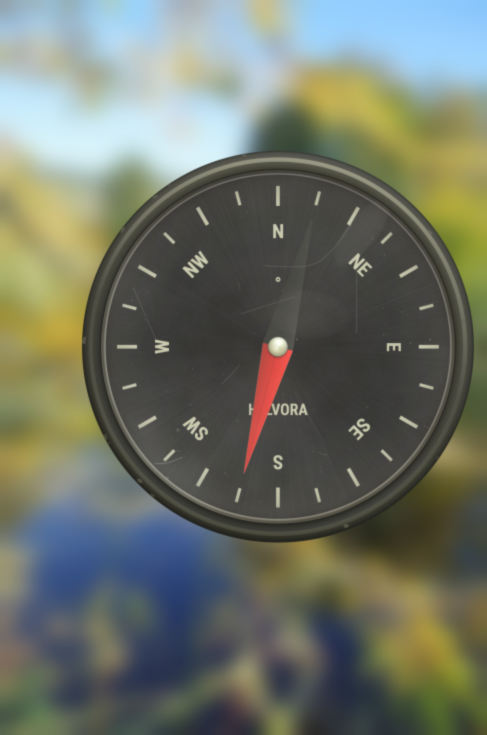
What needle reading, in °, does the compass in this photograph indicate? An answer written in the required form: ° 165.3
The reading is ° 195
